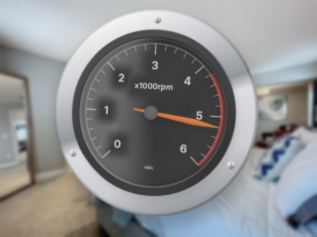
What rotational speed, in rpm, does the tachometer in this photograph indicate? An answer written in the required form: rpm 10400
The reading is rpm 5200
